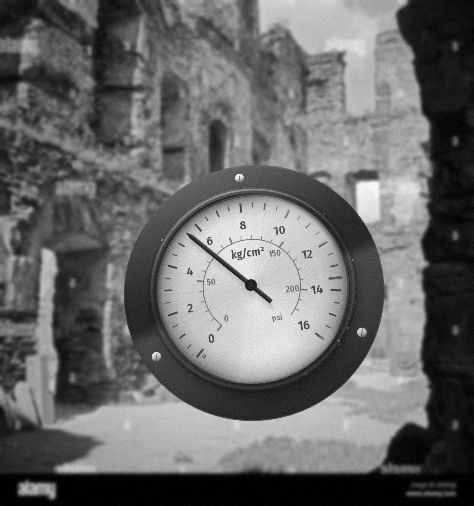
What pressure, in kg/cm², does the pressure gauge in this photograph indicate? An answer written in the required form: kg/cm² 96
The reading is kg/cm² 5.5
